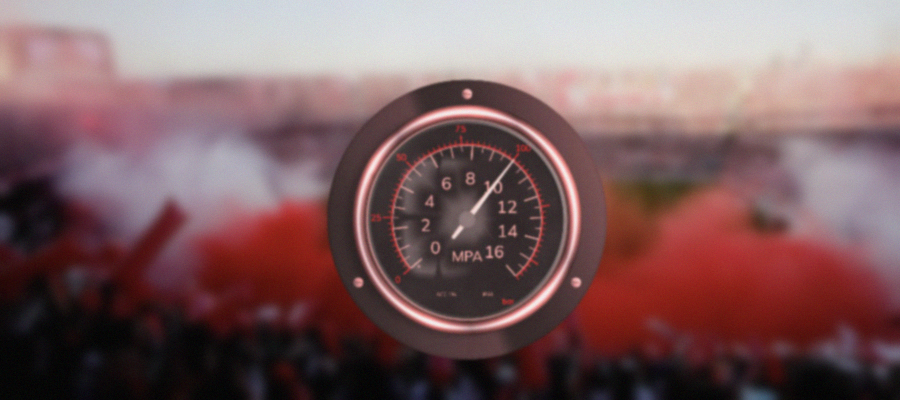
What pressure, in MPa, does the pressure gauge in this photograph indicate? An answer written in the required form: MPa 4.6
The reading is MPa 10
